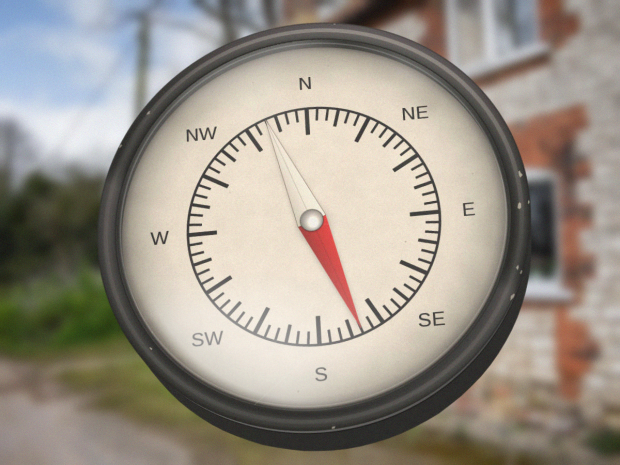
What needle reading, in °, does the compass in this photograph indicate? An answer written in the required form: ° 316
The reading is ° 160
